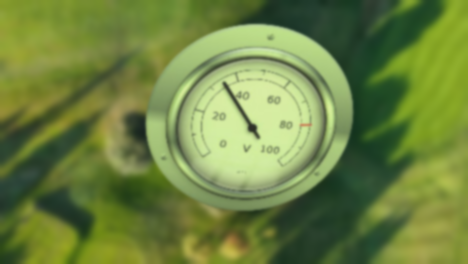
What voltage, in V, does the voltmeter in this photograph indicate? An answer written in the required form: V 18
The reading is V 35
